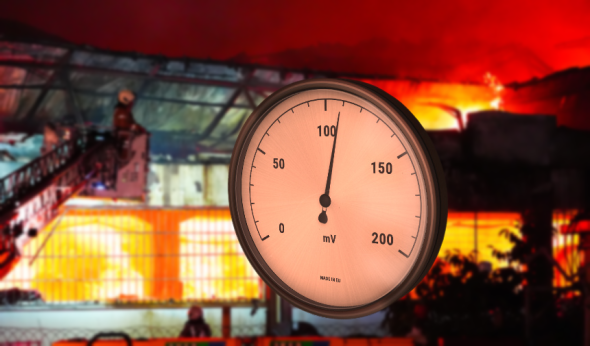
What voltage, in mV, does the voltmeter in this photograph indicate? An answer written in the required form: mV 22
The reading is mV 110
